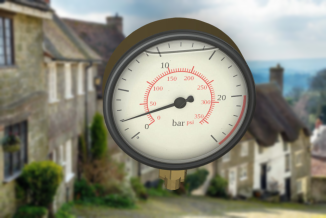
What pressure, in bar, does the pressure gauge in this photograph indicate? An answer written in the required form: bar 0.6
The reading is bar 2
